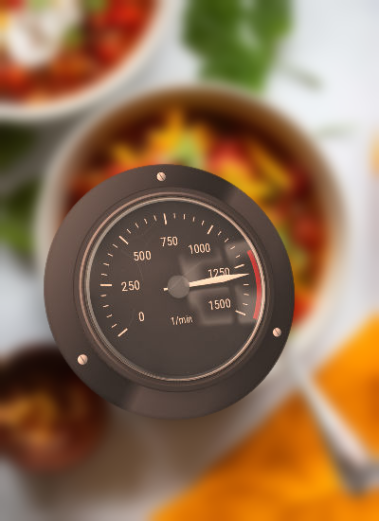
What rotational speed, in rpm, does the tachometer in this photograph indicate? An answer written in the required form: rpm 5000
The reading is rpm 1300
